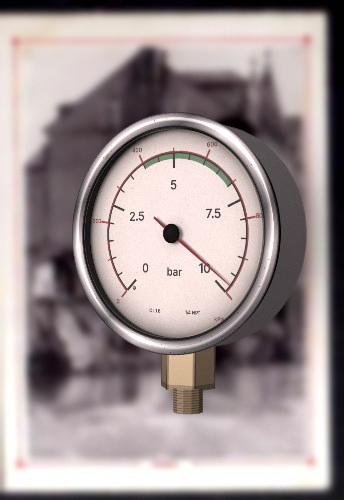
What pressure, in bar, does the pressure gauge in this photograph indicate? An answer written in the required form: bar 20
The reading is bar 9.75
